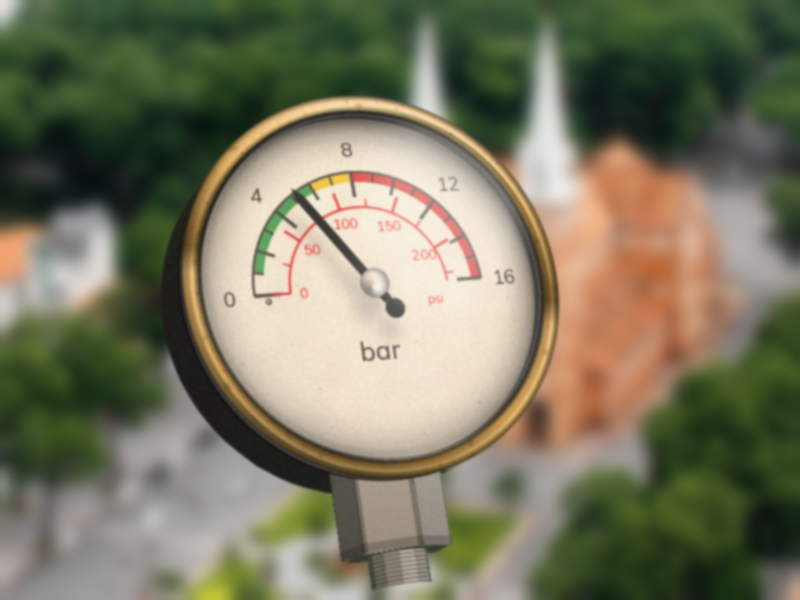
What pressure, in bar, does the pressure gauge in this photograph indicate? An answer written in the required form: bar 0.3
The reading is bar 5
